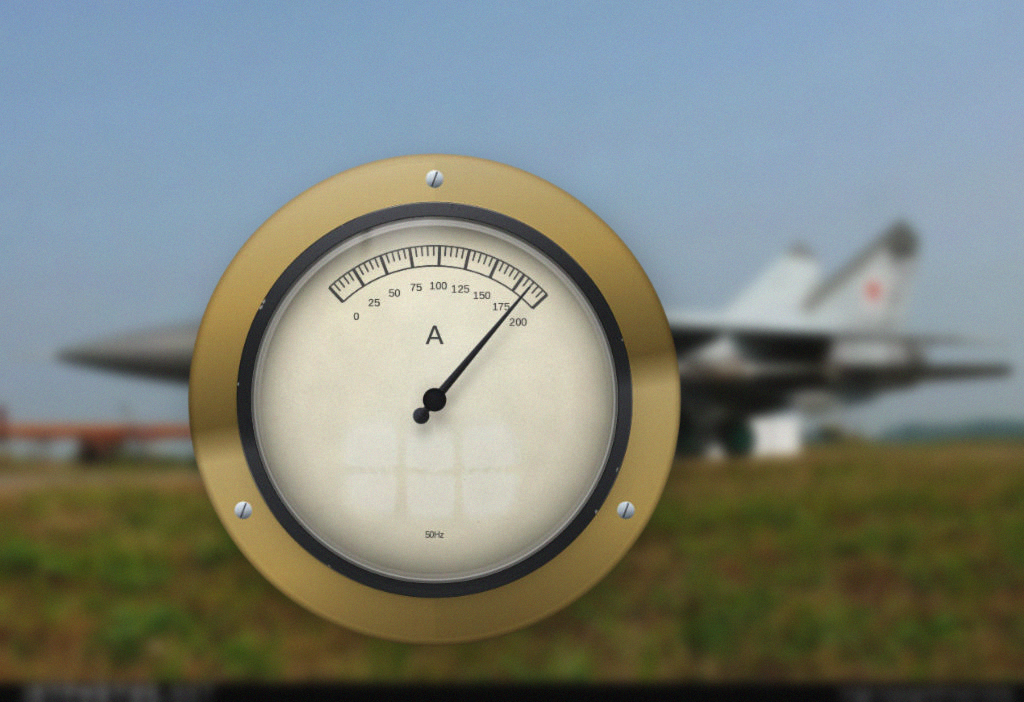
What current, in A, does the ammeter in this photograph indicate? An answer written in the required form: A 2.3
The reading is A 185
